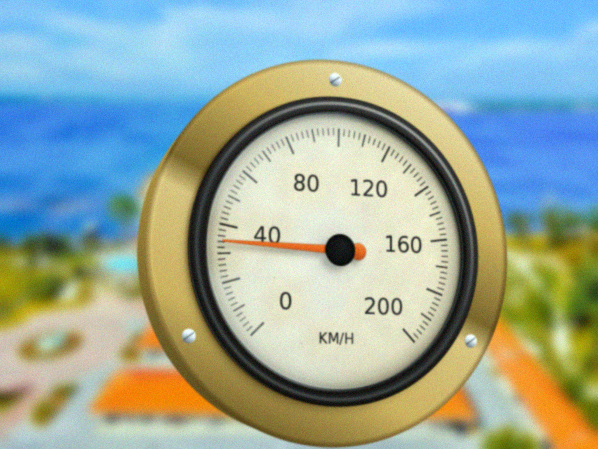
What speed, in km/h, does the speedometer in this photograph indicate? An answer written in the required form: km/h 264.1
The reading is km/h 34
